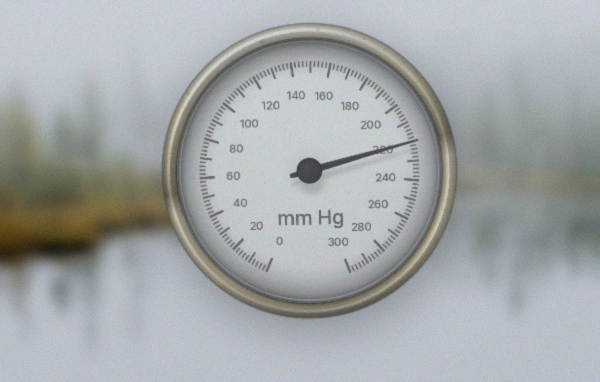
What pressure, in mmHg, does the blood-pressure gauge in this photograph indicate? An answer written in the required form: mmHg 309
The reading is mmHg 220
